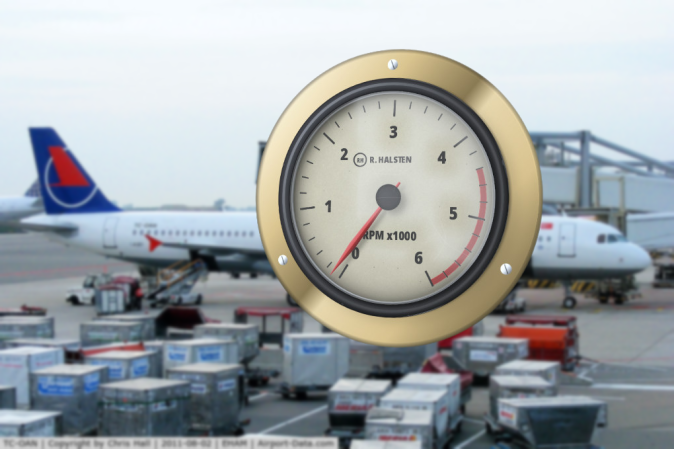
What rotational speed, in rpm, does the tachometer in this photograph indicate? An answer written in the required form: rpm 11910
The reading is rpm 100
